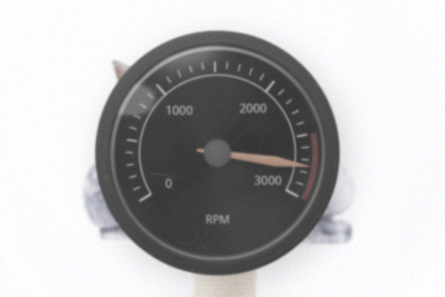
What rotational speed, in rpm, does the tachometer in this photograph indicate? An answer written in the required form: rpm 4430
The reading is rpm 2750
